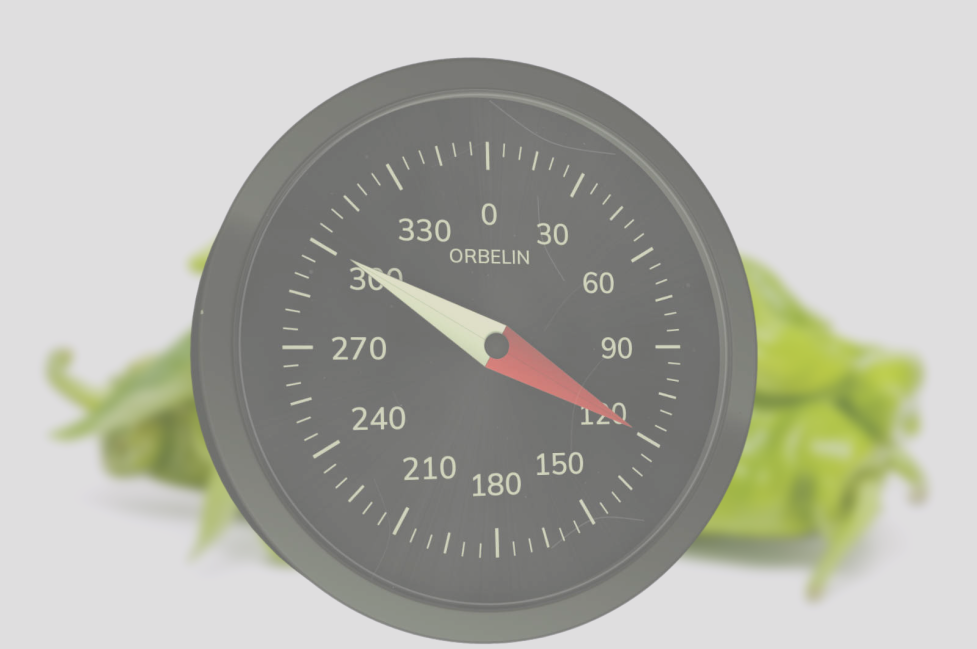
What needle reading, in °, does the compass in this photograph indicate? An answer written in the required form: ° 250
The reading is ° 120
